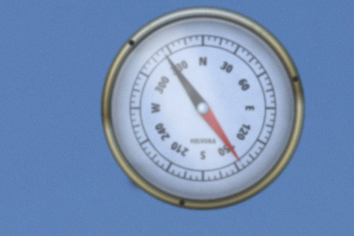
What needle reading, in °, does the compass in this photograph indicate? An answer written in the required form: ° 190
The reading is ° 145
